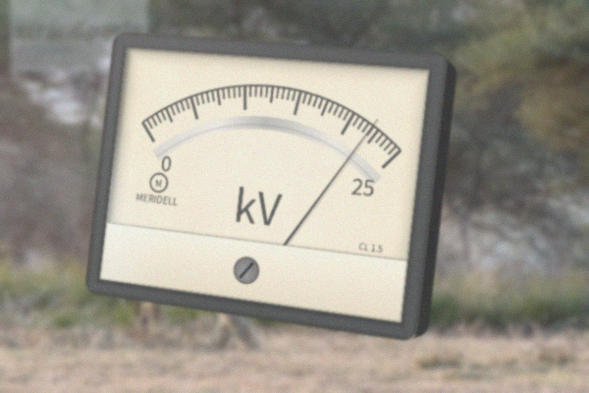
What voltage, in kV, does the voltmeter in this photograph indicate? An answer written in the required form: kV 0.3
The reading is kV 22
